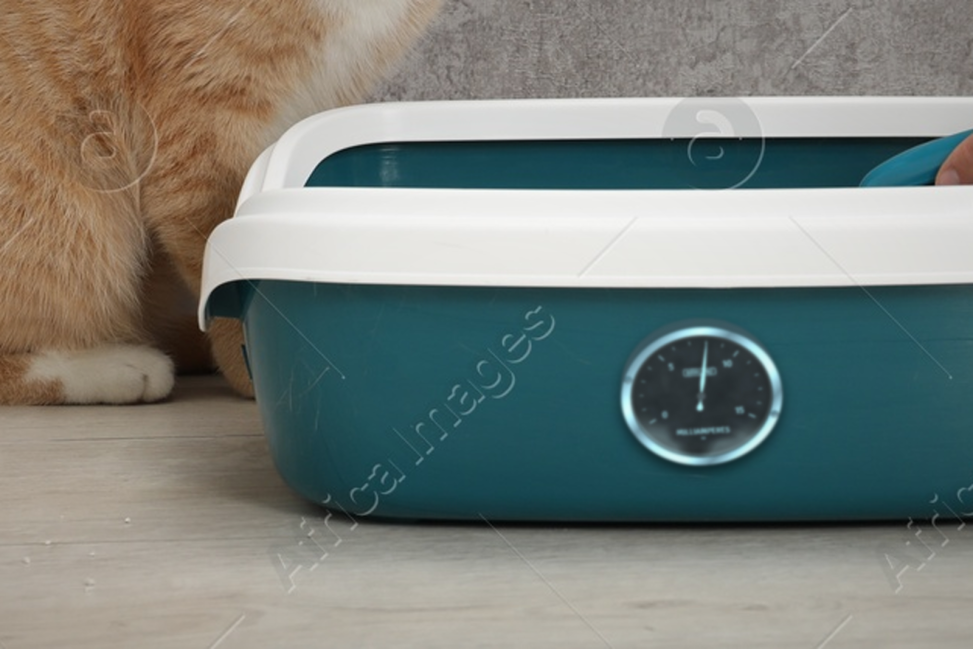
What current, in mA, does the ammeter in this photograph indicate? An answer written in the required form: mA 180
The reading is mA 8
